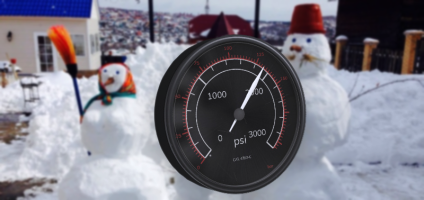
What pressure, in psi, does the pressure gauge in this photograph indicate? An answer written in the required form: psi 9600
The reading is psi 1900
